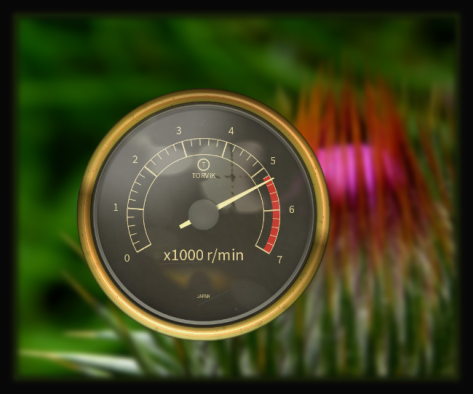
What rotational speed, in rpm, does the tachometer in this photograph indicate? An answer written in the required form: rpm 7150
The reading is rpm 5300
